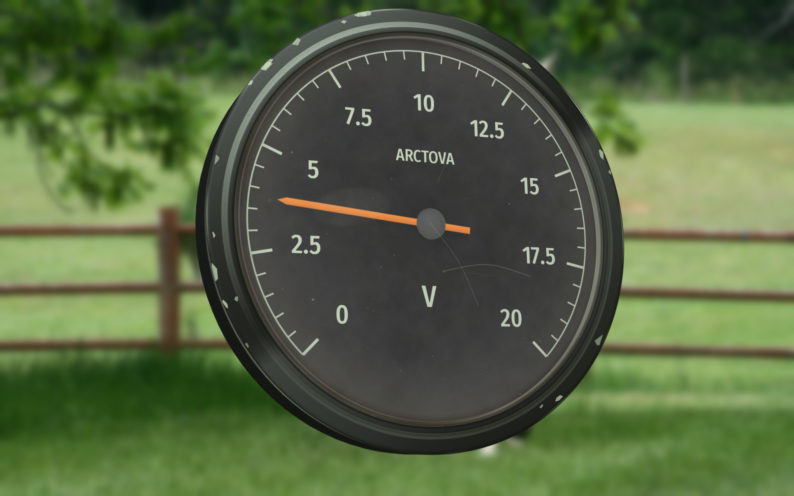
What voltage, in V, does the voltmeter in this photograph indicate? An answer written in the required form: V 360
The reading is V 3.75
